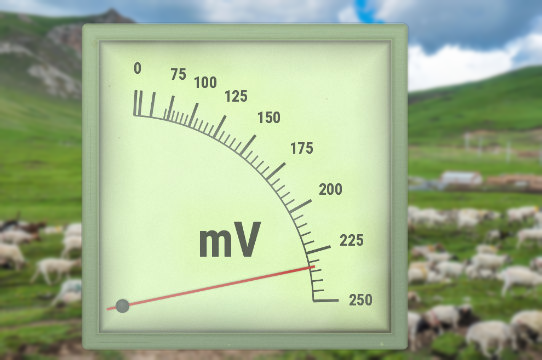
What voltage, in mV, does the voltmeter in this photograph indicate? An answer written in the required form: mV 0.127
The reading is mV 232.5
